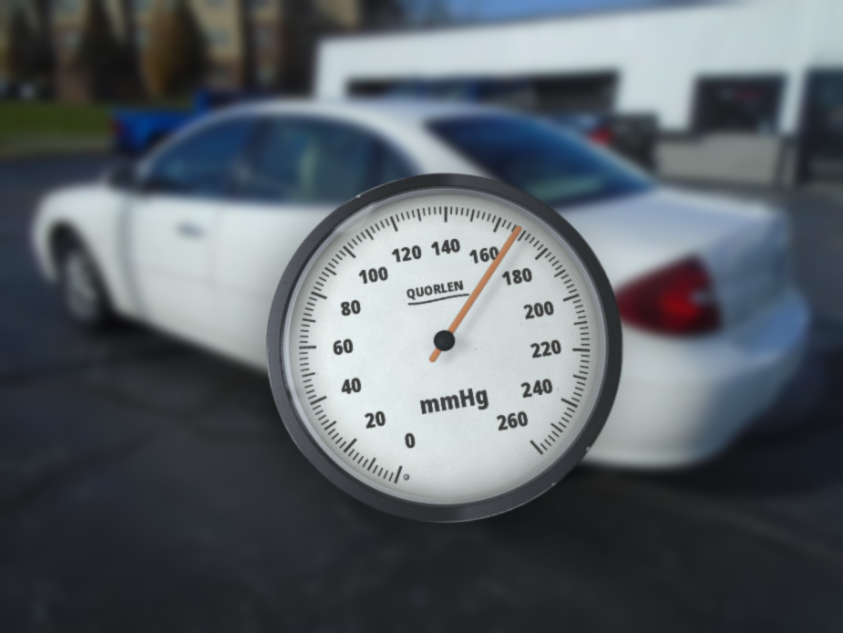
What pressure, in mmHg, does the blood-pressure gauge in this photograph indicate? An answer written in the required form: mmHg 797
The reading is mmHg 168
